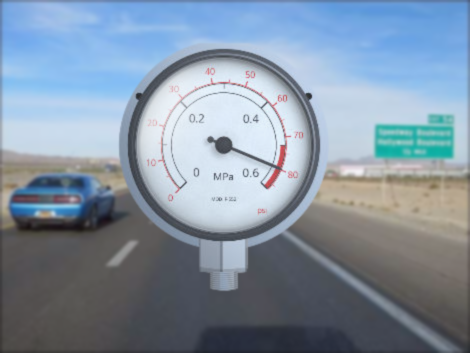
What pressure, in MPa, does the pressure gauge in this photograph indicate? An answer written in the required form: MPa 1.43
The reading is MPa 0.55
